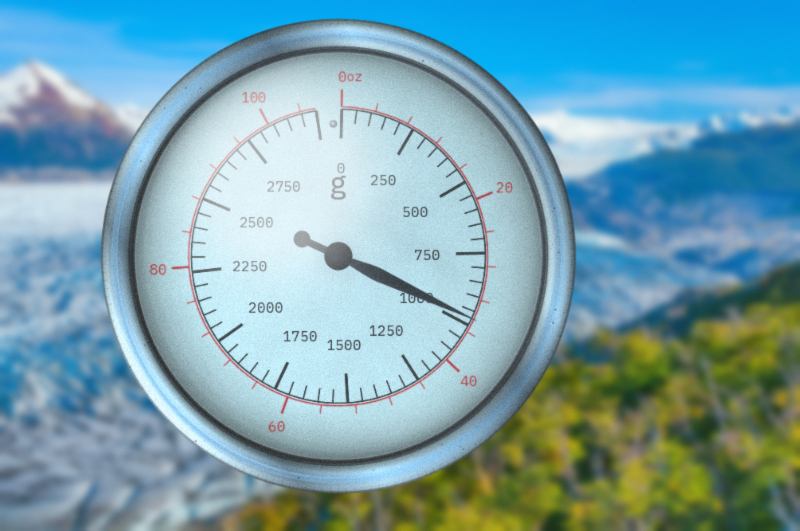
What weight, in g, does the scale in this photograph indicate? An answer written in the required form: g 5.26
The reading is g 975
